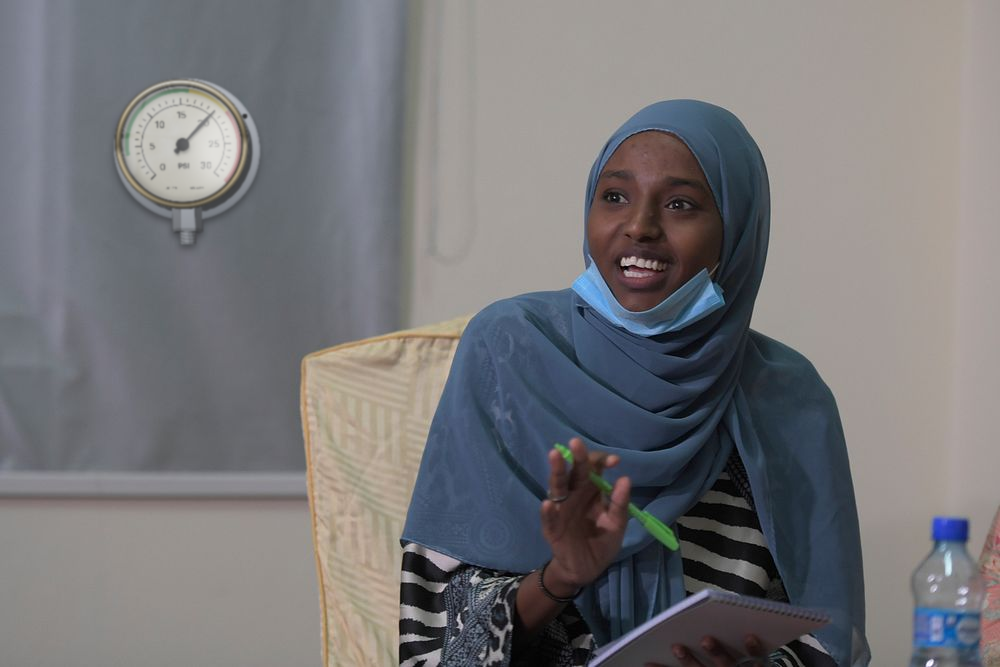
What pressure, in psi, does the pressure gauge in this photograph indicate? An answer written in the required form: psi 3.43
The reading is psi 20
